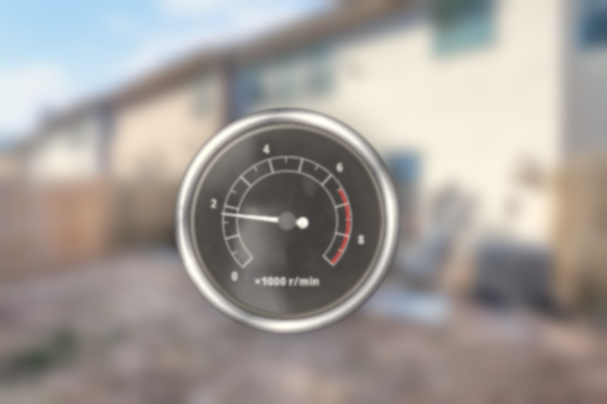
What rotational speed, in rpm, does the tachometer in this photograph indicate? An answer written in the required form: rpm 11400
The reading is rpm 1750
